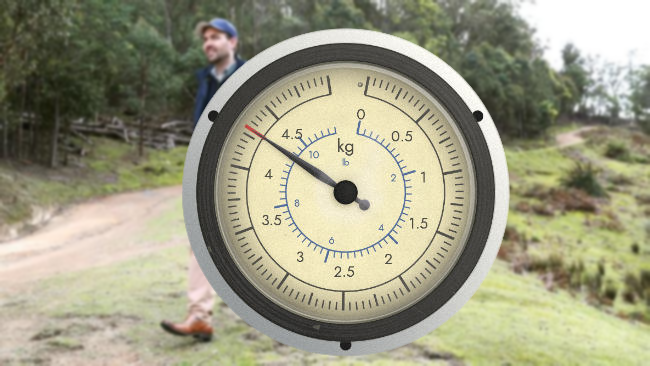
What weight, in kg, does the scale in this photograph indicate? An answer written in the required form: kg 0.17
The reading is kg 4.3
